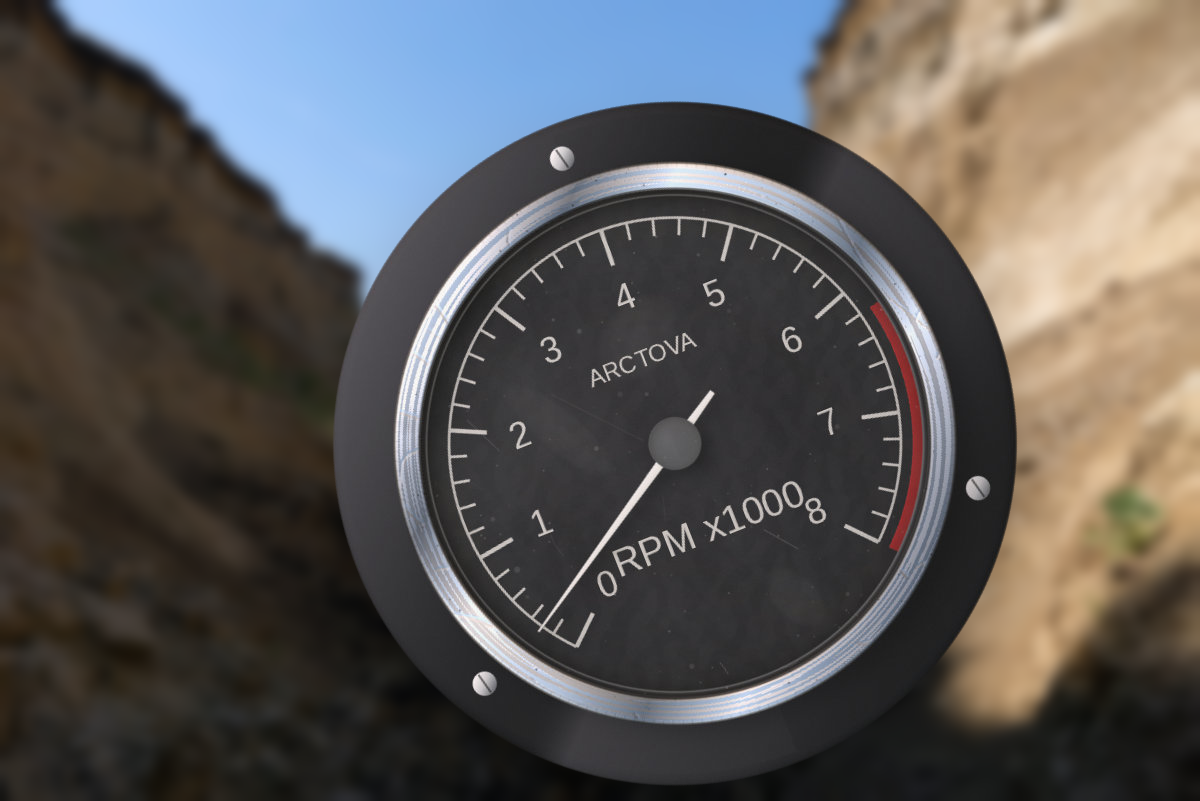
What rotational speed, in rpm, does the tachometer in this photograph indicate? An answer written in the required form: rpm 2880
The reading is rpm 300
